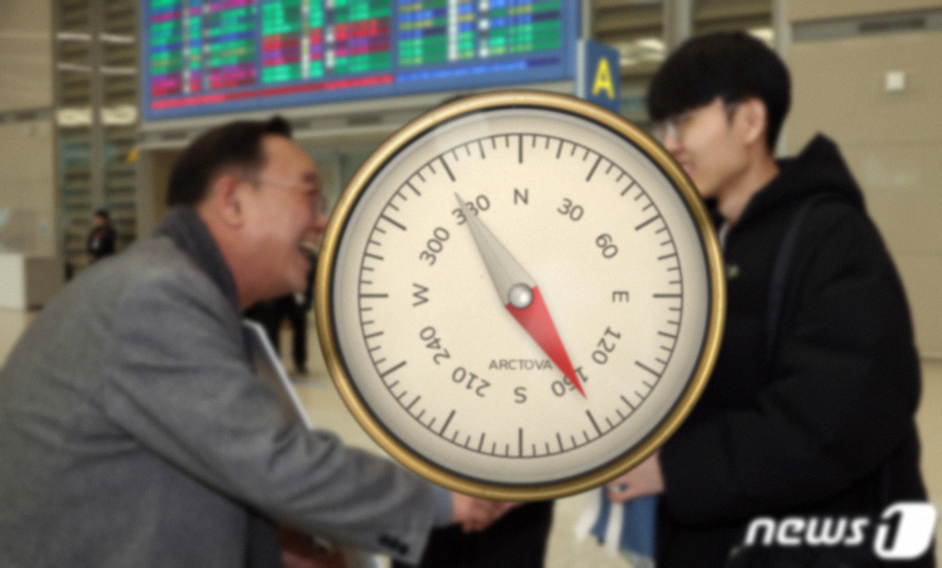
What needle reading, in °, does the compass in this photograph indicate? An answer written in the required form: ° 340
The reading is ° 147.5
